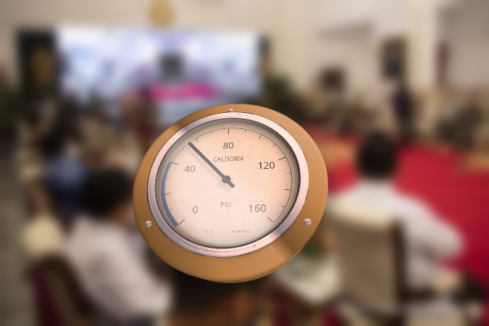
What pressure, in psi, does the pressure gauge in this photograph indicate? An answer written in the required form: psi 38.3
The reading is psi 55
